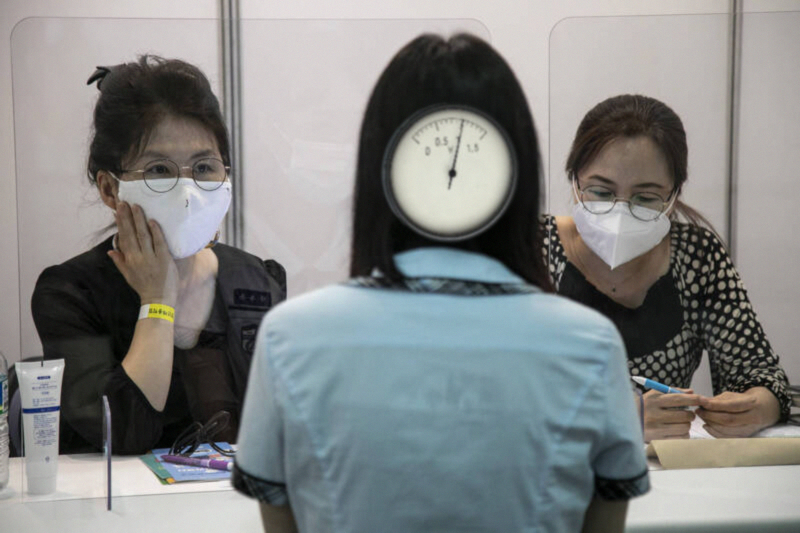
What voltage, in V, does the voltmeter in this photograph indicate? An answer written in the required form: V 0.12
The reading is V 1
